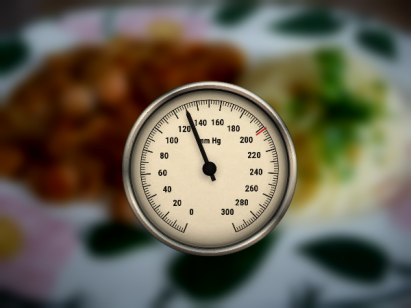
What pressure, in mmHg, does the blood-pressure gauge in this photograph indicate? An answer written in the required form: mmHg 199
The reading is mmHg 130
